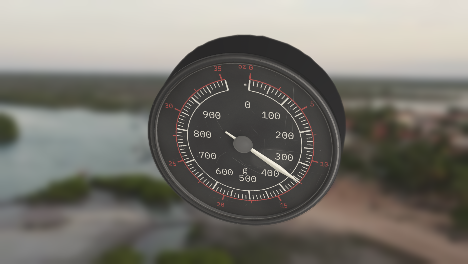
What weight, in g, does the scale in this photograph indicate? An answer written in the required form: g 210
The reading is g 350
